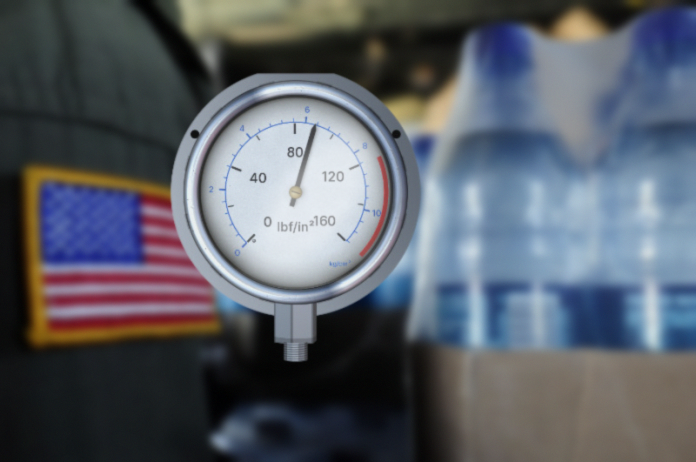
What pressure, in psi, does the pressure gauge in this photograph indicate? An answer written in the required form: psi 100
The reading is psi 90
